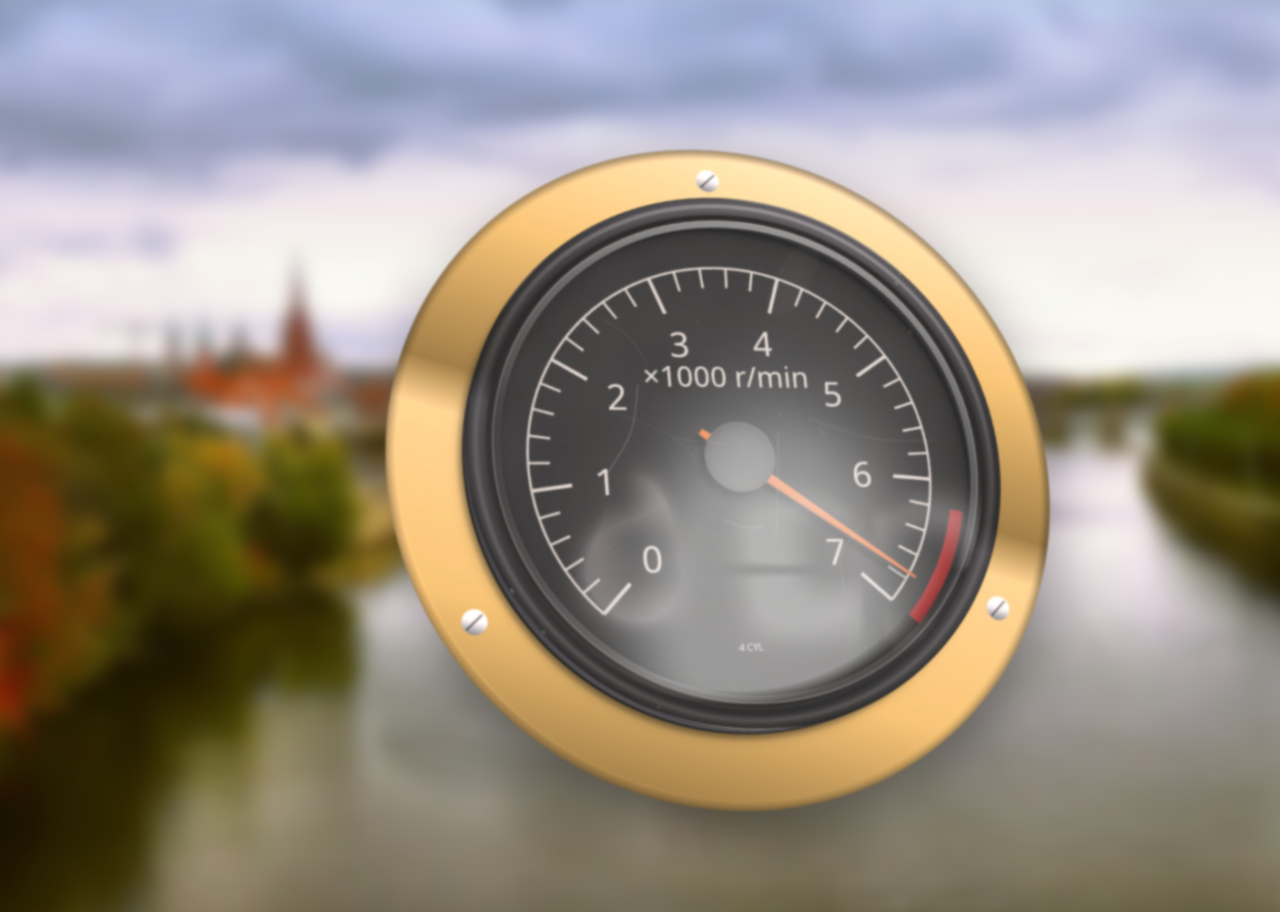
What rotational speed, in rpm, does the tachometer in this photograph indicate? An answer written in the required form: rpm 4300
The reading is rpm 6800
